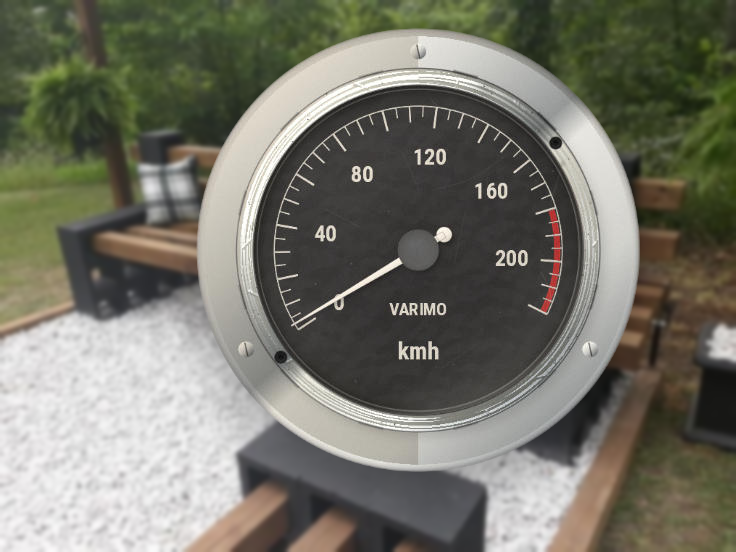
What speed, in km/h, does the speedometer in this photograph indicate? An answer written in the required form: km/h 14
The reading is km/h 2.5
